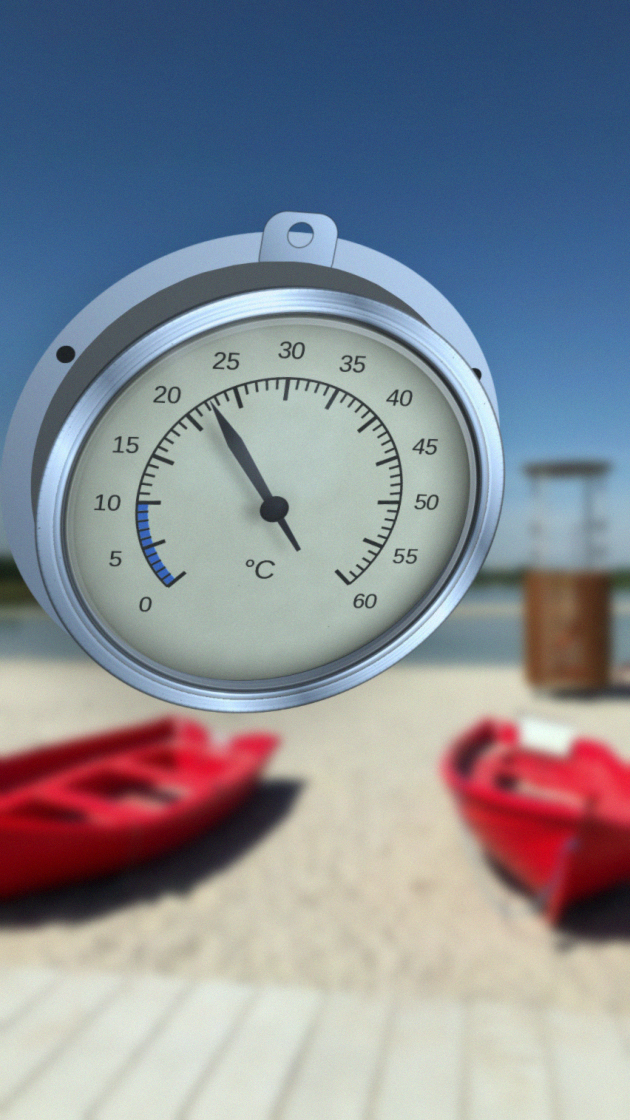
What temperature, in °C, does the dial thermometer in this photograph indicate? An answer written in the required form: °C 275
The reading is °C 22.5
